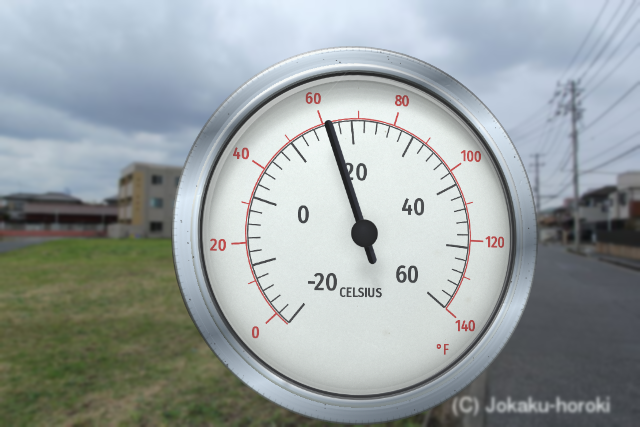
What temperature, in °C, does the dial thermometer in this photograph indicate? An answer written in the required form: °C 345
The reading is °C 16
